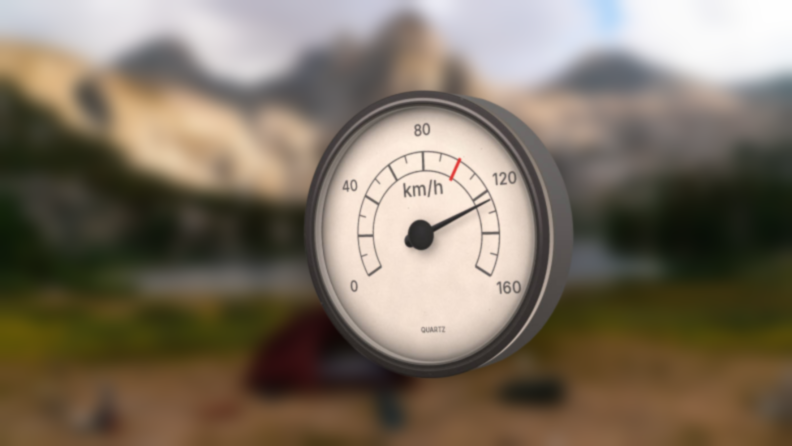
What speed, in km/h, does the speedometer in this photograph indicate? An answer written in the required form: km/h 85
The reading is km/h 125
